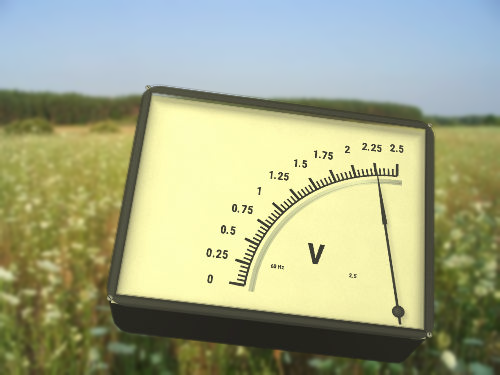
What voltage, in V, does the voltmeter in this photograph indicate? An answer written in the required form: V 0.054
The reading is V 2.25
